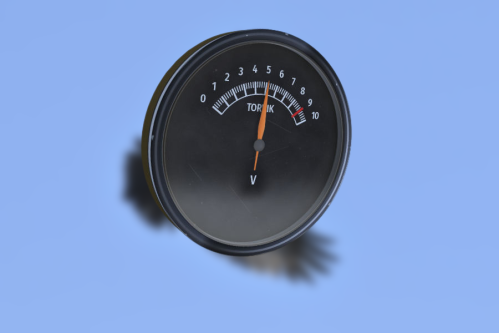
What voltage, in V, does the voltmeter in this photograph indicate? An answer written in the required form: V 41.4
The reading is V 5
